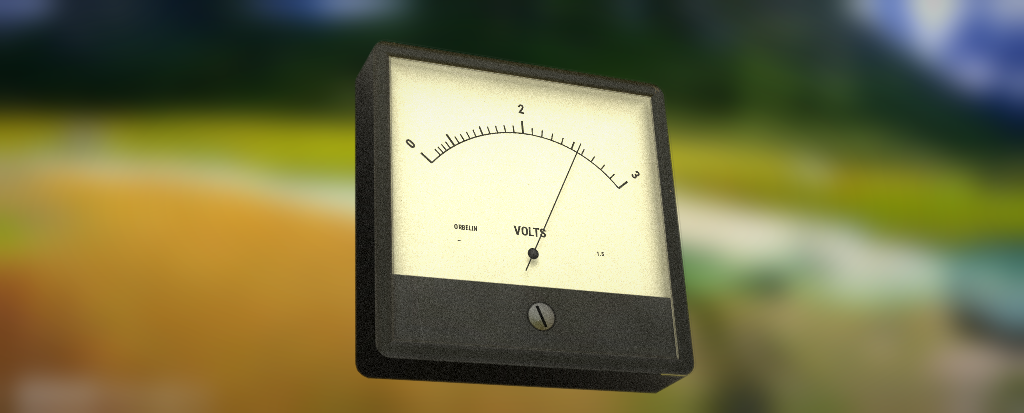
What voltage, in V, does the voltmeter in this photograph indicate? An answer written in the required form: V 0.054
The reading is V 2.55
